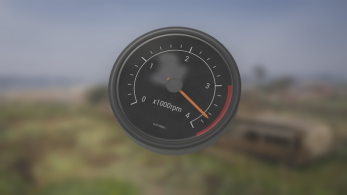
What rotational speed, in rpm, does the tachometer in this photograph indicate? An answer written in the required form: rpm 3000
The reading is rpm 3700
